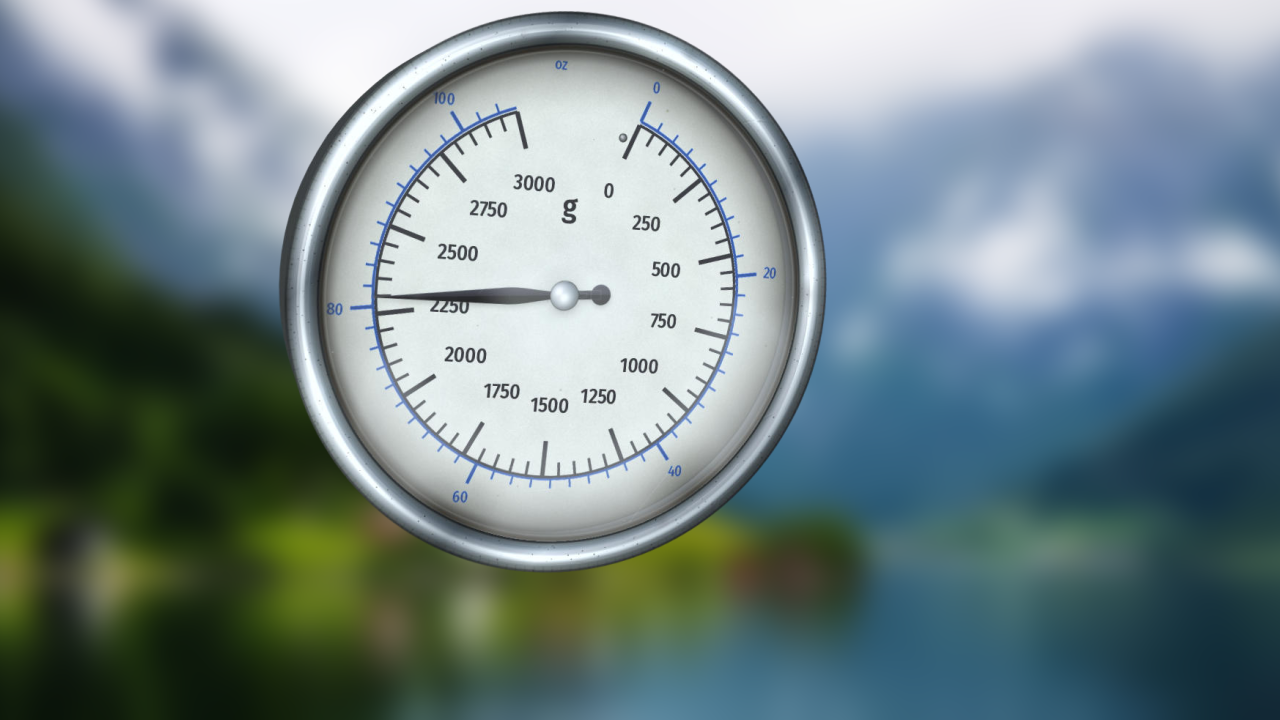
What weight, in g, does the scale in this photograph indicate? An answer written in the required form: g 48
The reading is g 2300
